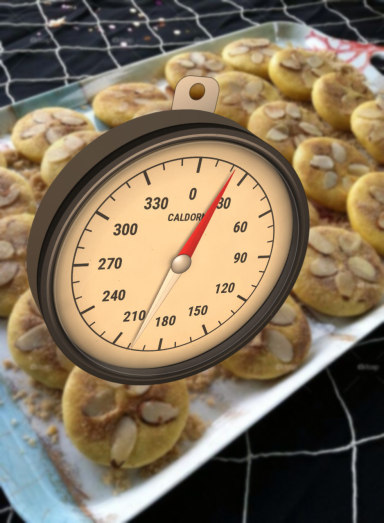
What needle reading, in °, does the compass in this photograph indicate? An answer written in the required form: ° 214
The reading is ° 20
